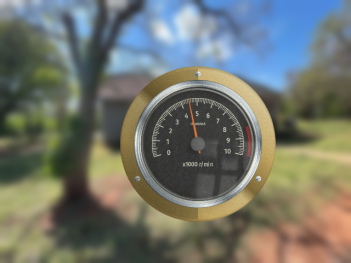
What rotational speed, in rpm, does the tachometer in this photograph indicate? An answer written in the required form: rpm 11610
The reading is rpm 4500
